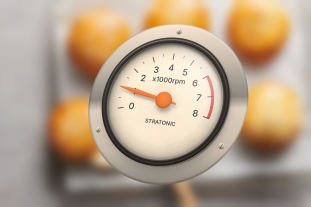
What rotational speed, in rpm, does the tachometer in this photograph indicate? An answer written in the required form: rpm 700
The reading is rpm 1000
